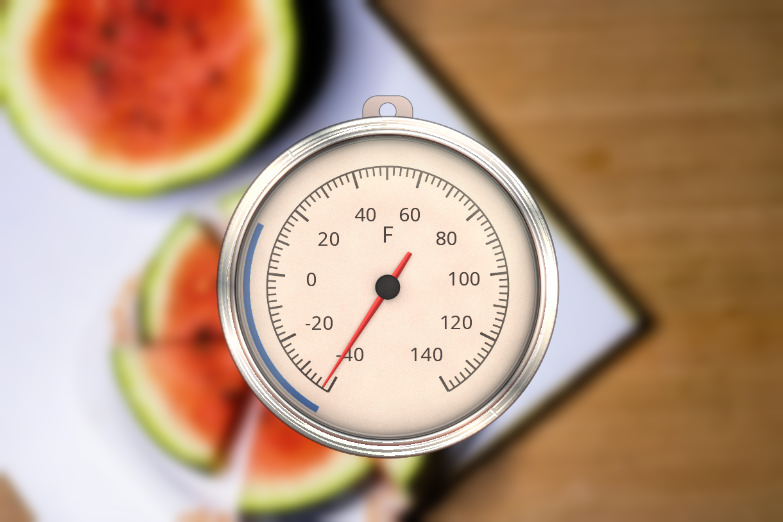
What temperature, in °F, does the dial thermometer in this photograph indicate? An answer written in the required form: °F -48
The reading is °F -38
